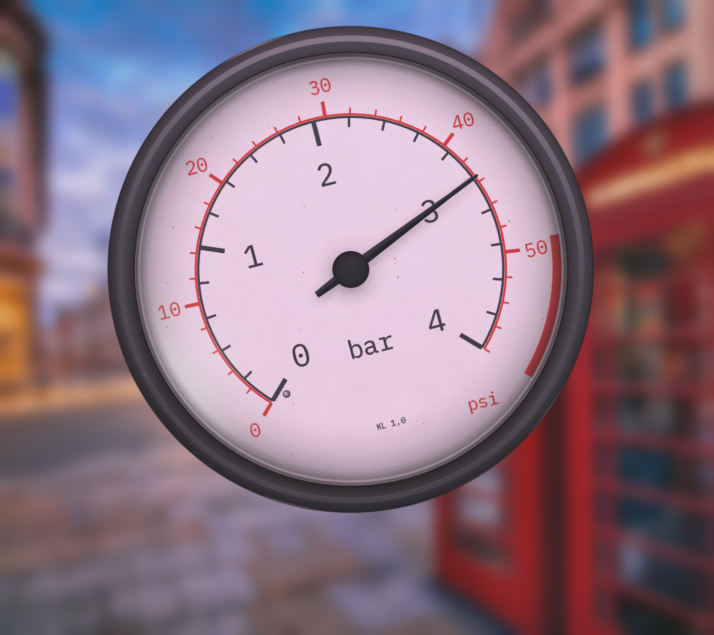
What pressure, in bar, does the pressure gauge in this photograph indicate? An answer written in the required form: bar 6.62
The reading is bar 3
